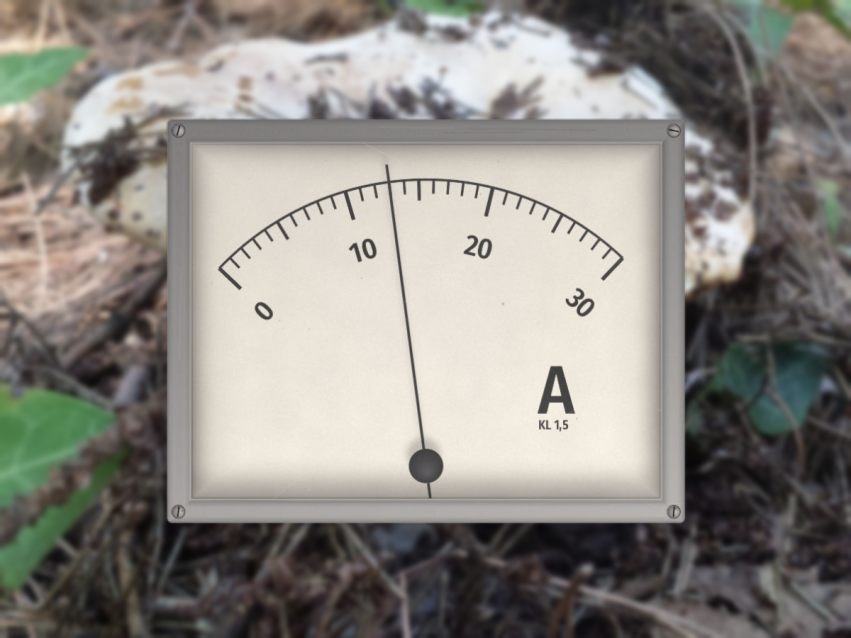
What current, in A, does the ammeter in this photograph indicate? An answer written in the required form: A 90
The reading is A 13
